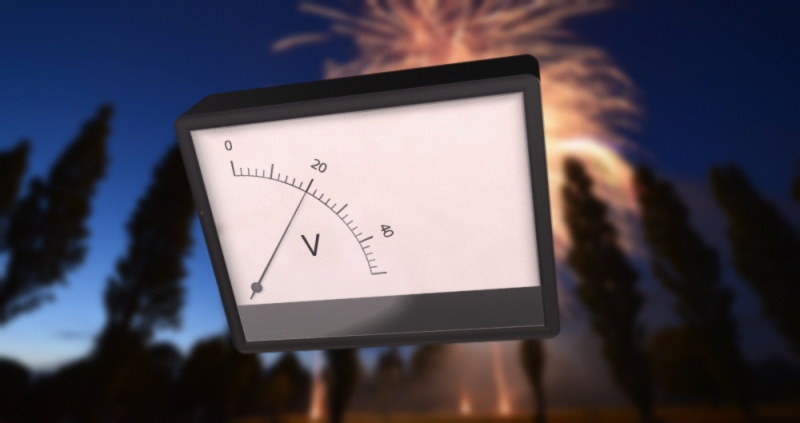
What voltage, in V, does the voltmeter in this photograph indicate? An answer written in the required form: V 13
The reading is V 20
